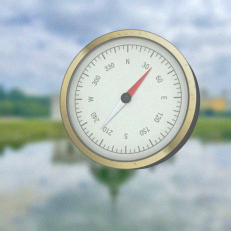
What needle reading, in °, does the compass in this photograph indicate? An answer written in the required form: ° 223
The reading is ° 40
